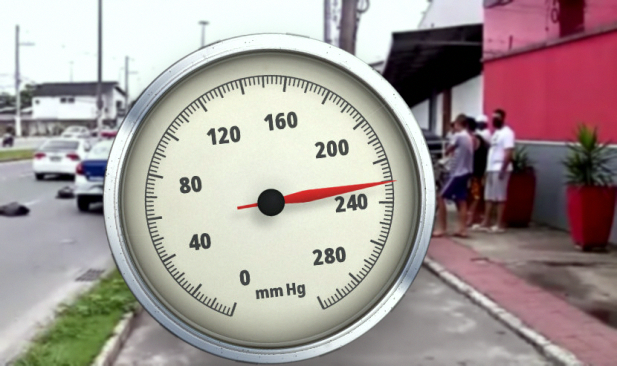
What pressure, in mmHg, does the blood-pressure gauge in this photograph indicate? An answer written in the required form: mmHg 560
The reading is mmHg 230
